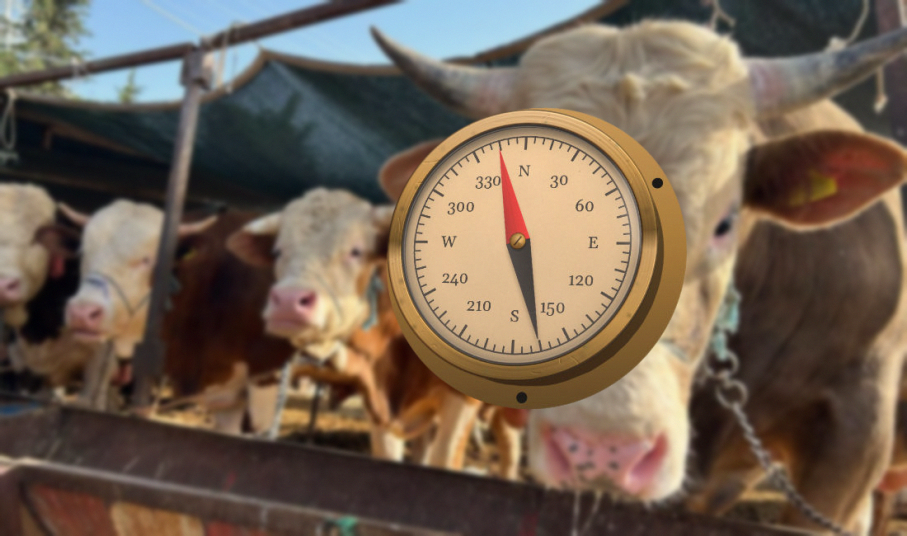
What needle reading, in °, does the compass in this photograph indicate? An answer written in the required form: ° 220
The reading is ° 345
